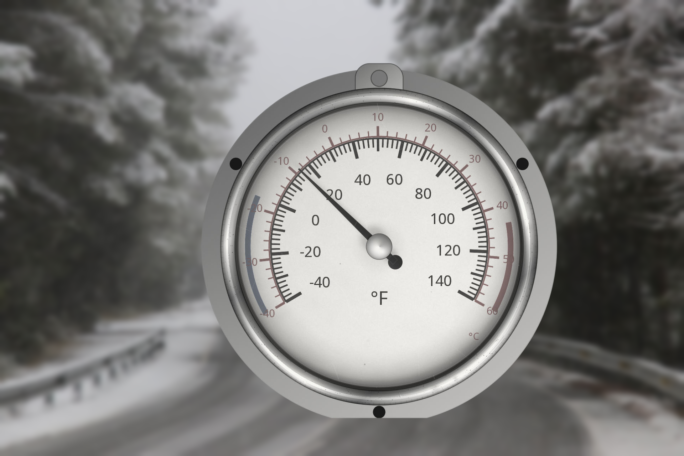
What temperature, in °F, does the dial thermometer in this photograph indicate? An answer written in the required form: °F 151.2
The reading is °F 16
